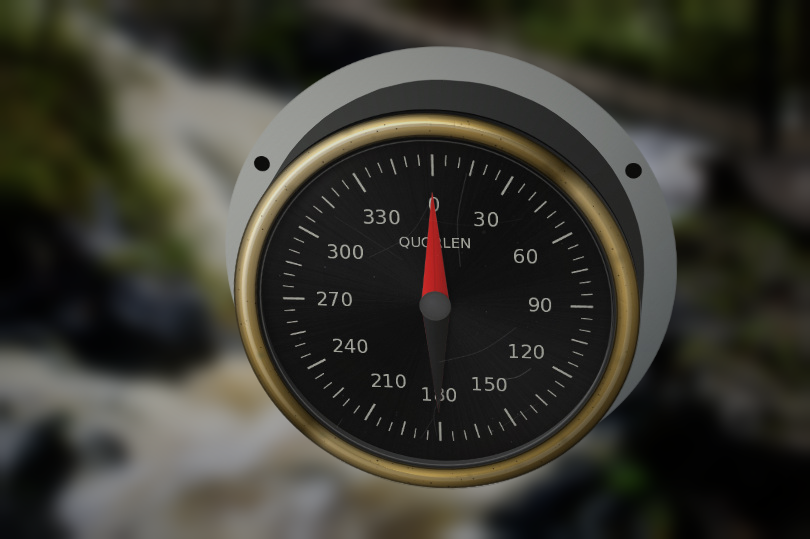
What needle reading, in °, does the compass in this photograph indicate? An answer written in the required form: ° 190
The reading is ° 0
